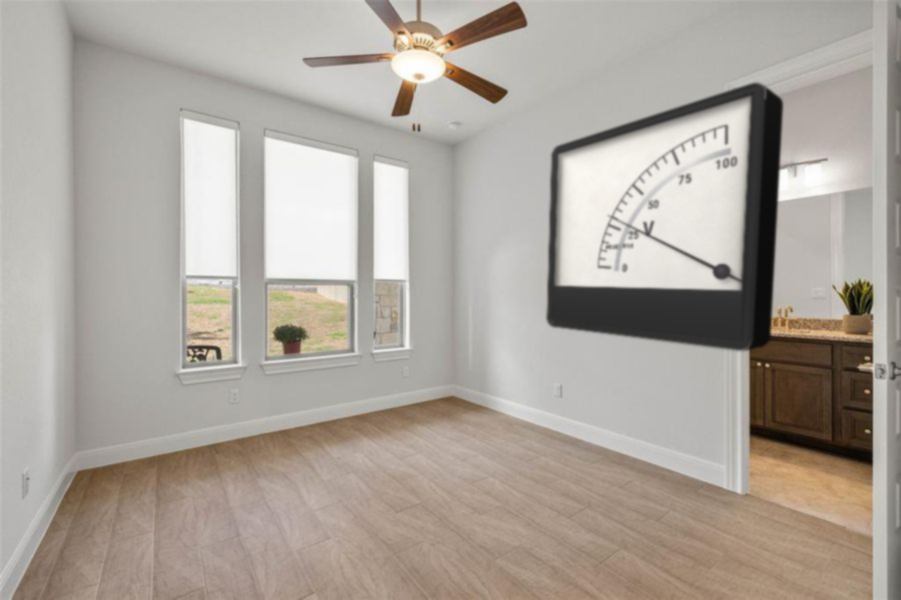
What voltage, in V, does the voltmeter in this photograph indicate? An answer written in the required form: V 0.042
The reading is V 30
